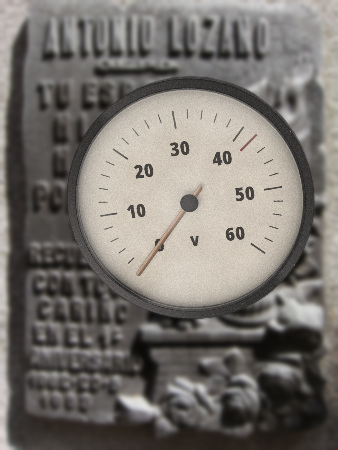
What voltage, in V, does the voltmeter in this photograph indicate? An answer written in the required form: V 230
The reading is V 0
